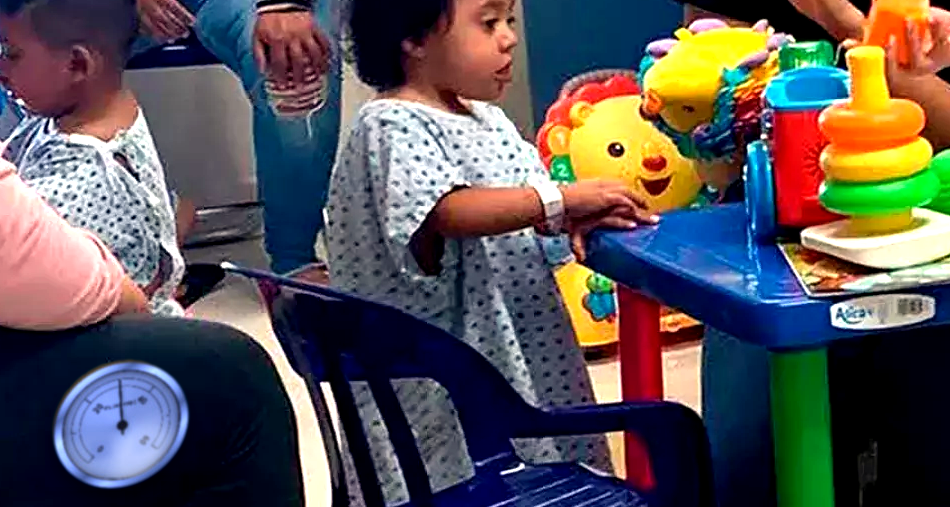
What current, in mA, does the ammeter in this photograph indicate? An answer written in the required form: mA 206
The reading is mA 30
